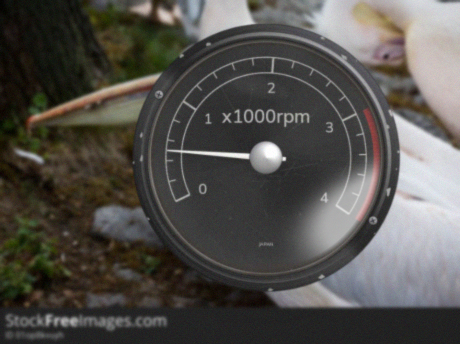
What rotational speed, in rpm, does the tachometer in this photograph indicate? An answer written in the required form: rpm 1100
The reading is rpm 500
